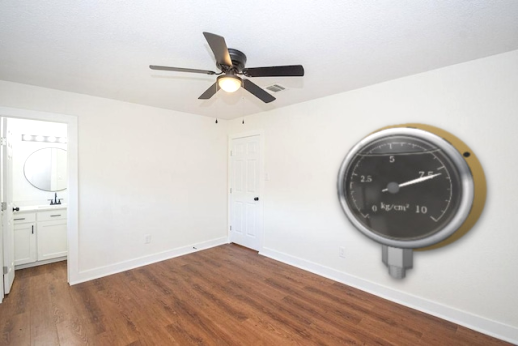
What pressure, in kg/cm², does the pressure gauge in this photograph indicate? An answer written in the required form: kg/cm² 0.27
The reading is kg/cm² 7.75
